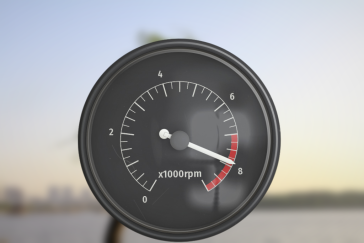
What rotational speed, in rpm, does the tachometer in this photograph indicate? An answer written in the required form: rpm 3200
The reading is rpm 7875
